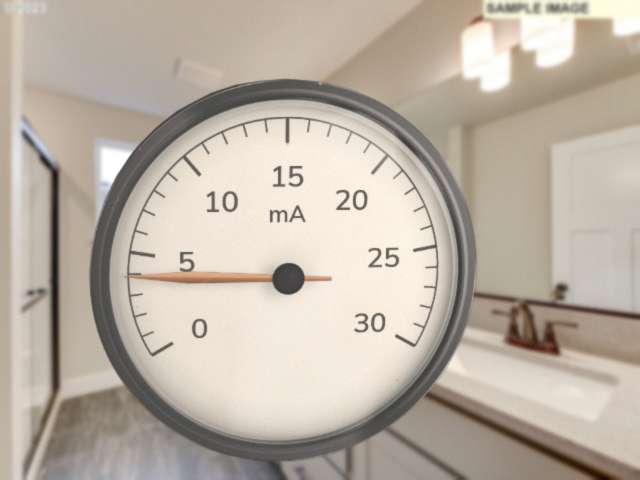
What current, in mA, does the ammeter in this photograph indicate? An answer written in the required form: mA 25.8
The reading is mA 4
